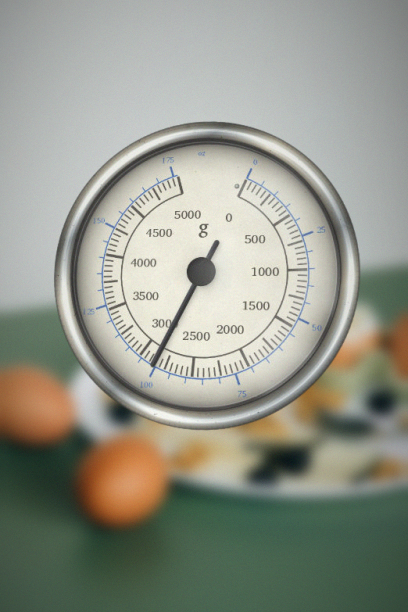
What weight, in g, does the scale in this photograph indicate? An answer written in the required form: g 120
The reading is g 2850
